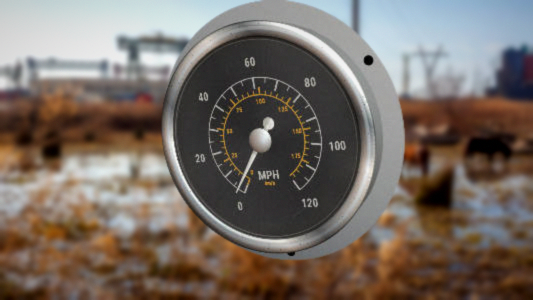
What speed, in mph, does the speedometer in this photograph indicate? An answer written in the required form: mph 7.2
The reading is mph 2.5
